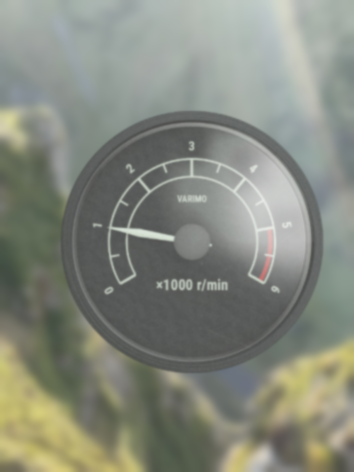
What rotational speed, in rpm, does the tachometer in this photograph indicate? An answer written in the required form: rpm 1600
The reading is rpm 1000
